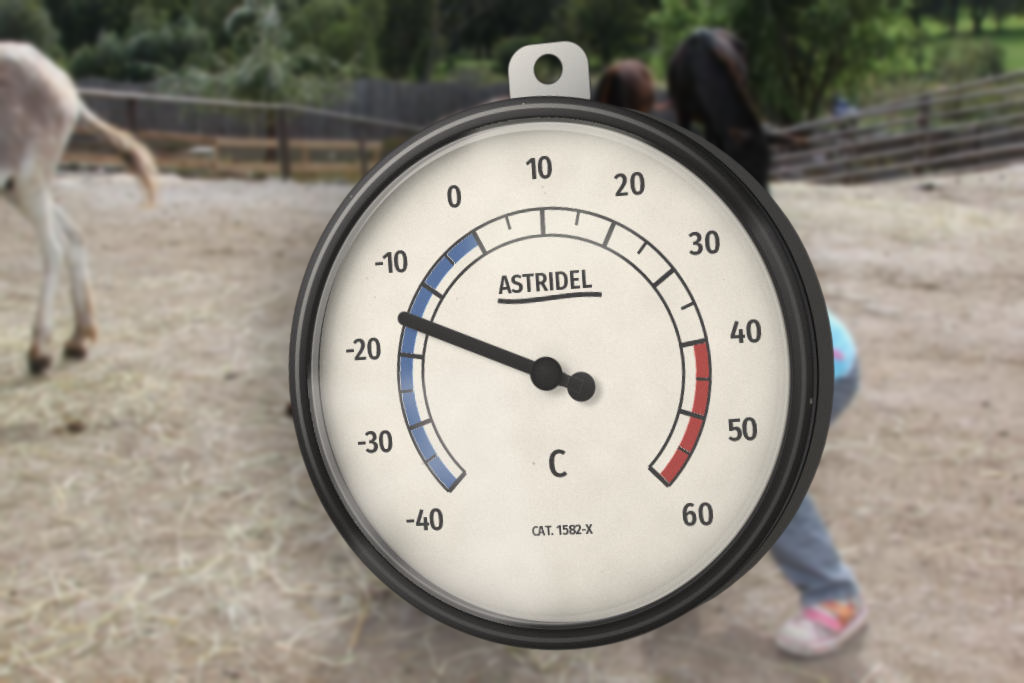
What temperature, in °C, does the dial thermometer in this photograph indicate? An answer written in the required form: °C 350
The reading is °C -15
